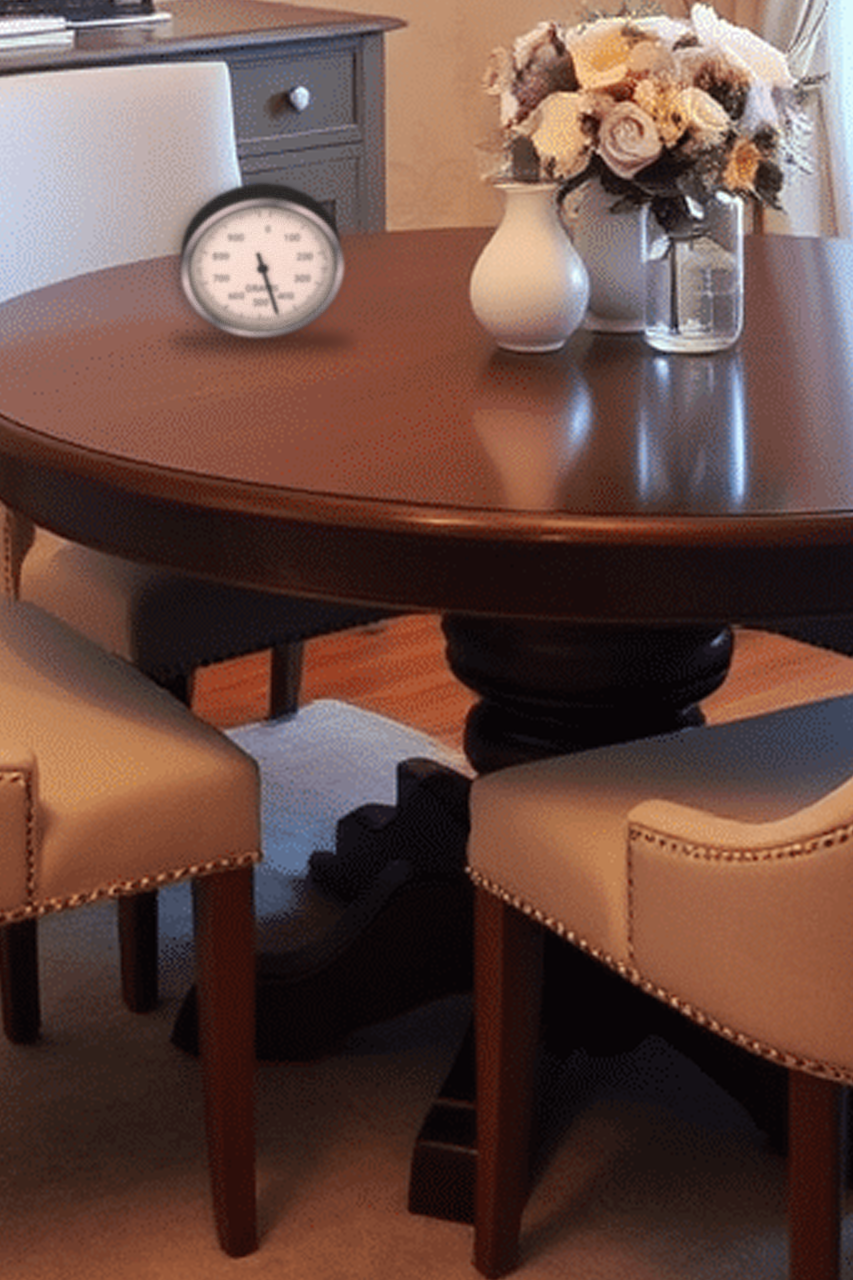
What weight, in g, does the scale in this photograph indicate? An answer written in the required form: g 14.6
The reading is g 450
